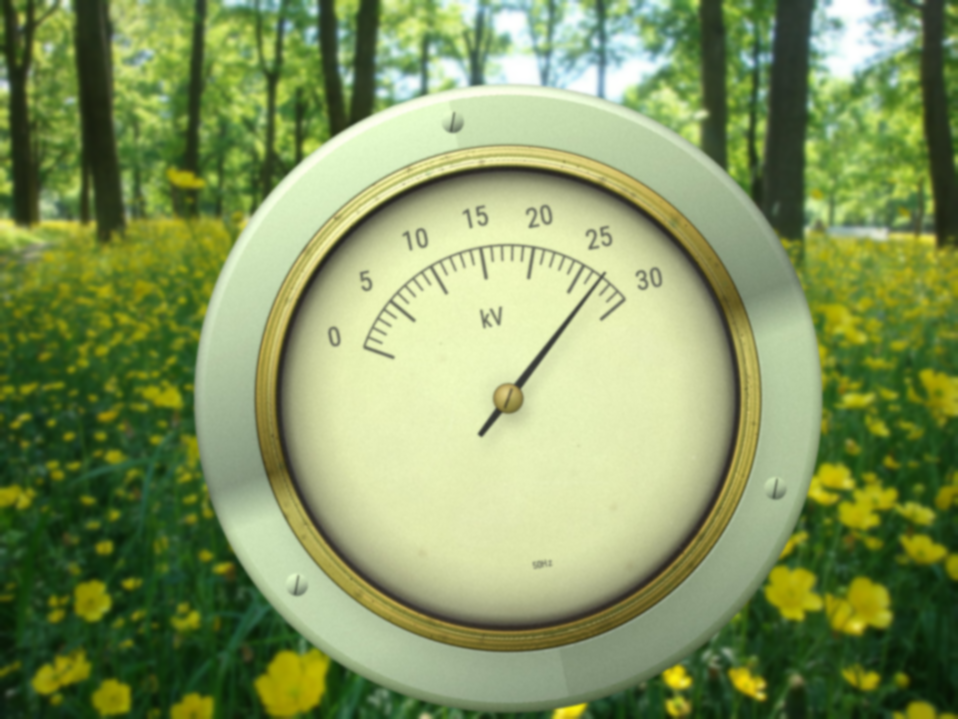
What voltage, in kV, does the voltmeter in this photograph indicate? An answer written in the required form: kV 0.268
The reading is kV 27
